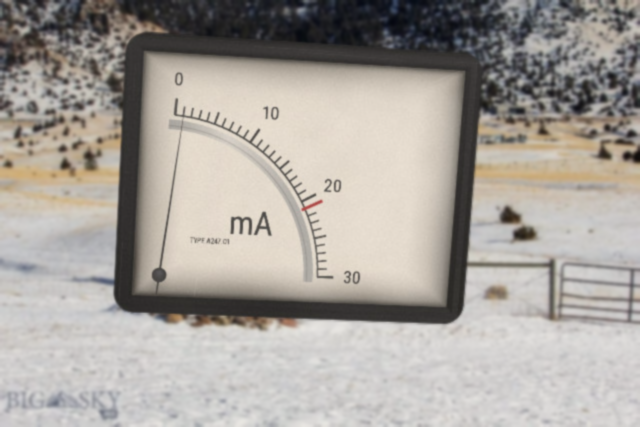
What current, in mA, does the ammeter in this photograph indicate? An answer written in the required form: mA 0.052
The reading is mA 1
